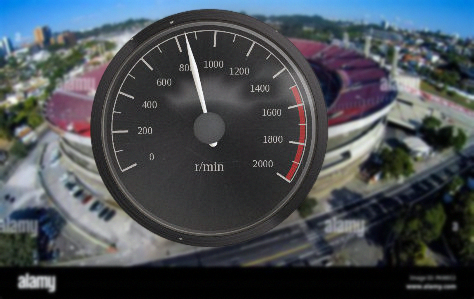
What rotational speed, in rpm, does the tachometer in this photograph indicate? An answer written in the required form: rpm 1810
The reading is rpm 850
